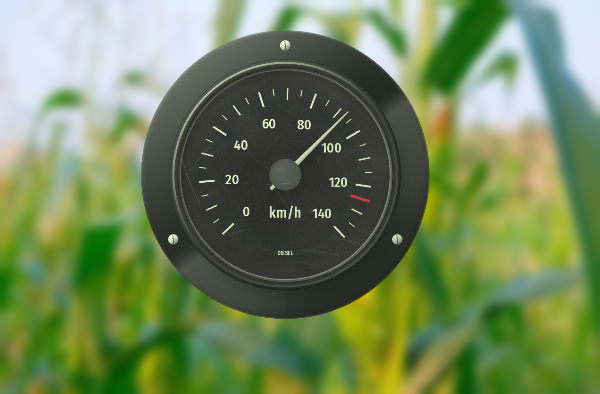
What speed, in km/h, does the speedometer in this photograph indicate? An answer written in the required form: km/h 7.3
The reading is km/h 92.5
